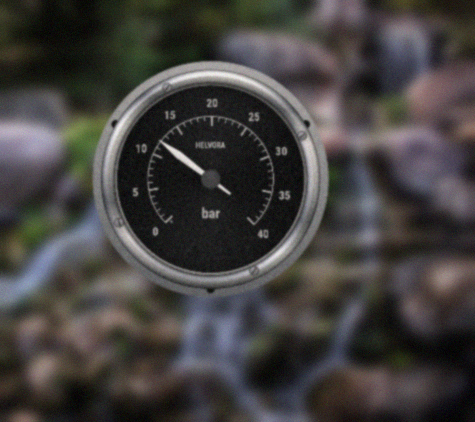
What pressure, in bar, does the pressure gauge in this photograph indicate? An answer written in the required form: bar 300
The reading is bar 12
